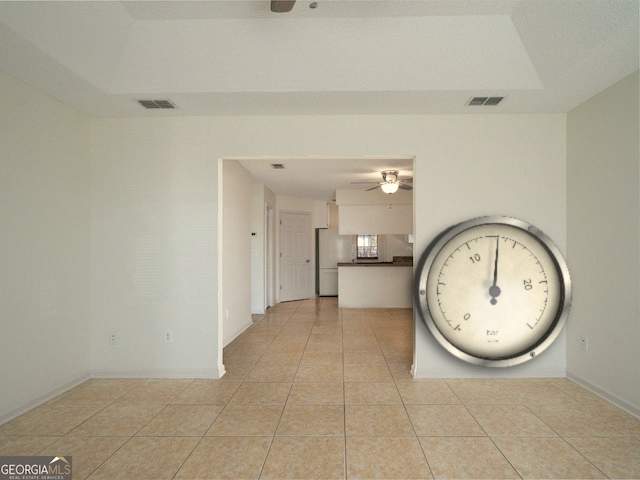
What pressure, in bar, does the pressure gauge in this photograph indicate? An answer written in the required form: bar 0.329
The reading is bar 13
